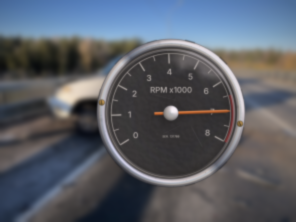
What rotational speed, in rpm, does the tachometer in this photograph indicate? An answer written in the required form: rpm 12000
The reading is rpm 7000
